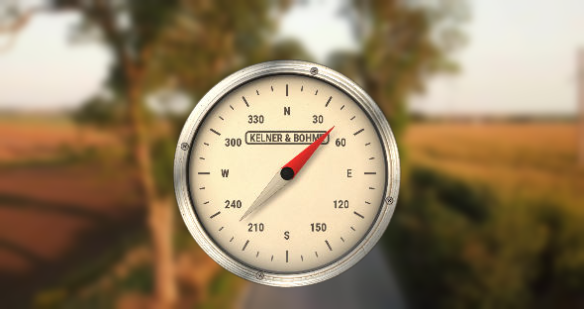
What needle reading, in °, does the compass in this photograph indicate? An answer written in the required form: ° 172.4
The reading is ° 45
